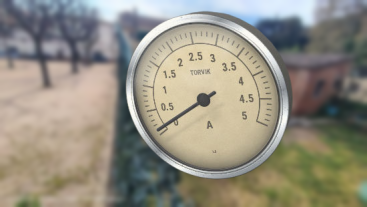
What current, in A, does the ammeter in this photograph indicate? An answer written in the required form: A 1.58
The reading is A 0.1
